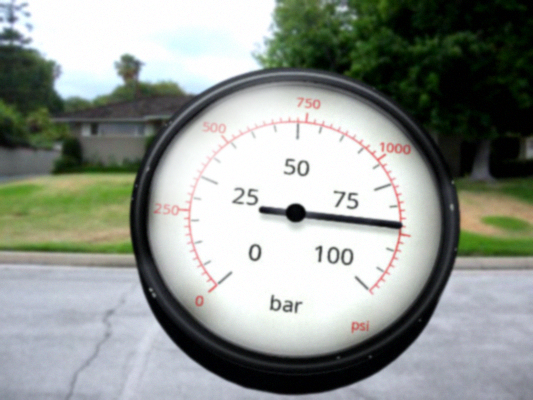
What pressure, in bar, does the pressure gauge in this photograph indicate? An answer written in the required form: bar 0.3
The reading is bar 85
